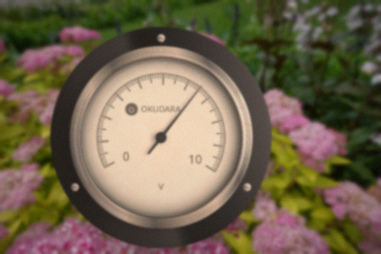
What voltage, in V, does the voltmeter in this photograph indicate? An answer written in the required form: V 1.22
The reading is V 6.5
